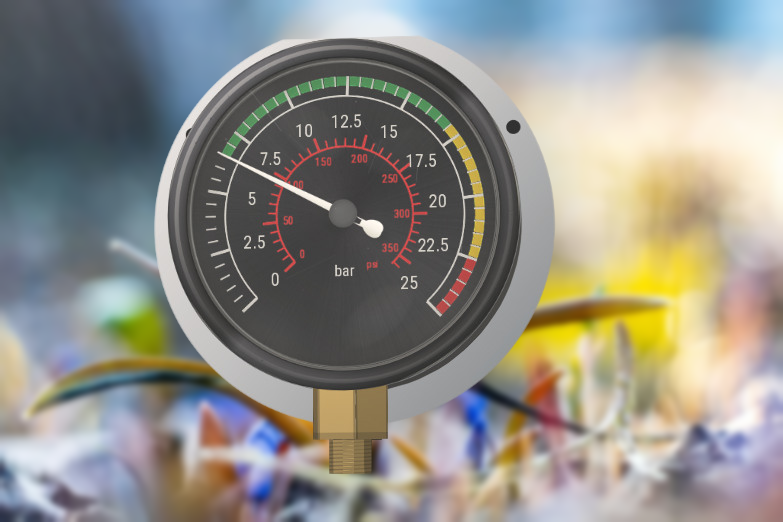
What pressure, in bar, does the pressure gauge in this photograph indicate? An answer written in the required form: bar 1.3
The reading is bar 6.5
